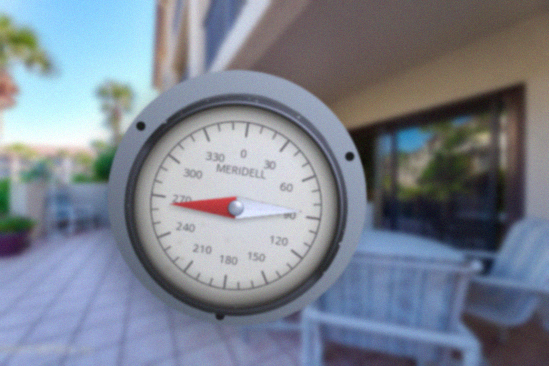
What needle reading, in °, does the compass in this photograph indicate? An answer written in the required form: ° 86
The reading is ° 265
